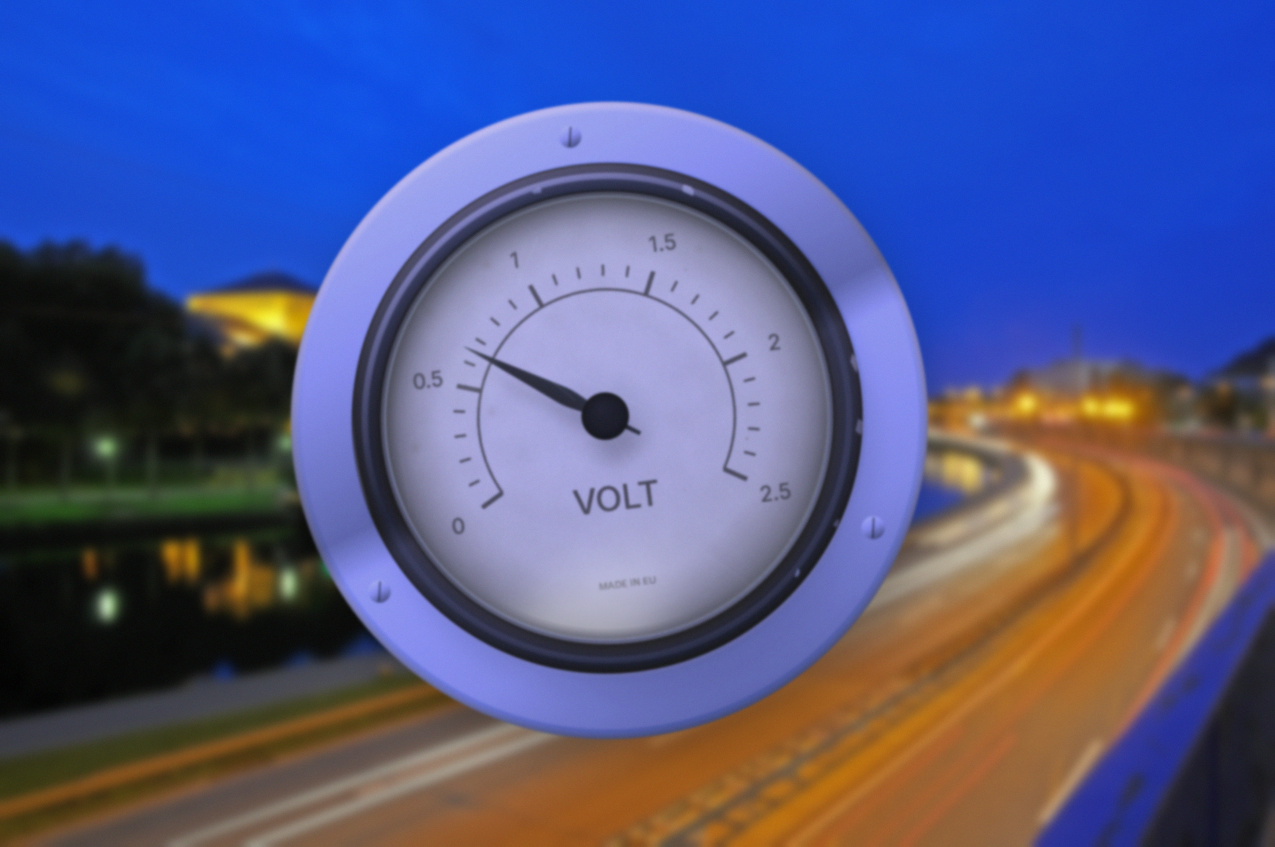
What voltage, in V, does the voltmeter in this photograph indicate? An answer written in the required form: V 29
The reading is V 0.65
